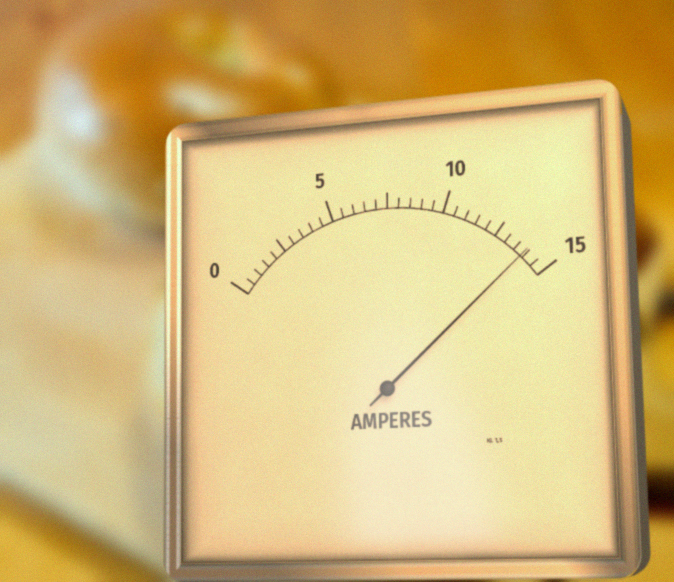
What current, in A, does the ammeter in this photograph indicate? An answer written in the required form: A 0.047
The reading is A 14
